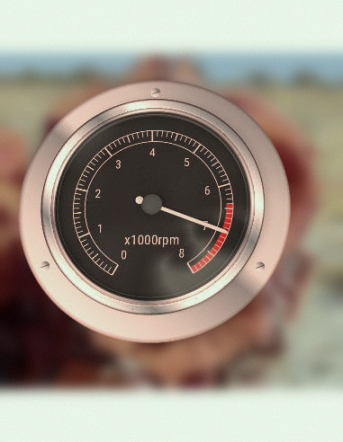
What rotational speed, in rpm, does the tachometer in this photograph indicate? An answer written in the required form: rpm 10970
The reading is rpm 7000
